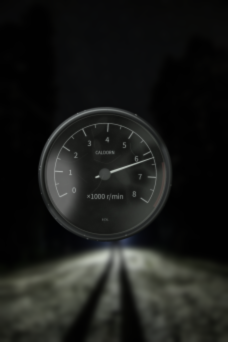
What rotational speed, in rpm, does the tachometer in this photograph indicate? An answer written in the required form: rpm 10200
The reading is rpm 6250
